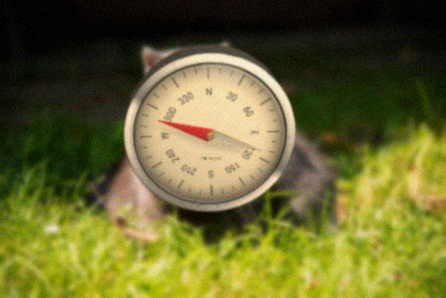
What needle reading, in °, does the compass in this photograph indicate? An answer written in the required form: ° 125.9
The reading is ° 290
